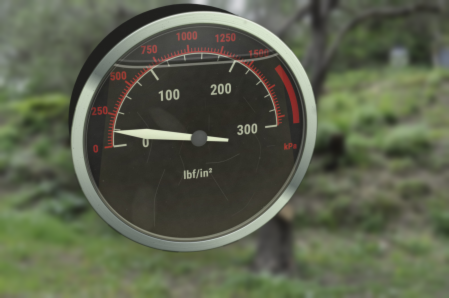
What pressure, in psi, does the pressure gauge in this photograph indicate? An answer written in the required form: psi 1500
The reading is psi 20
